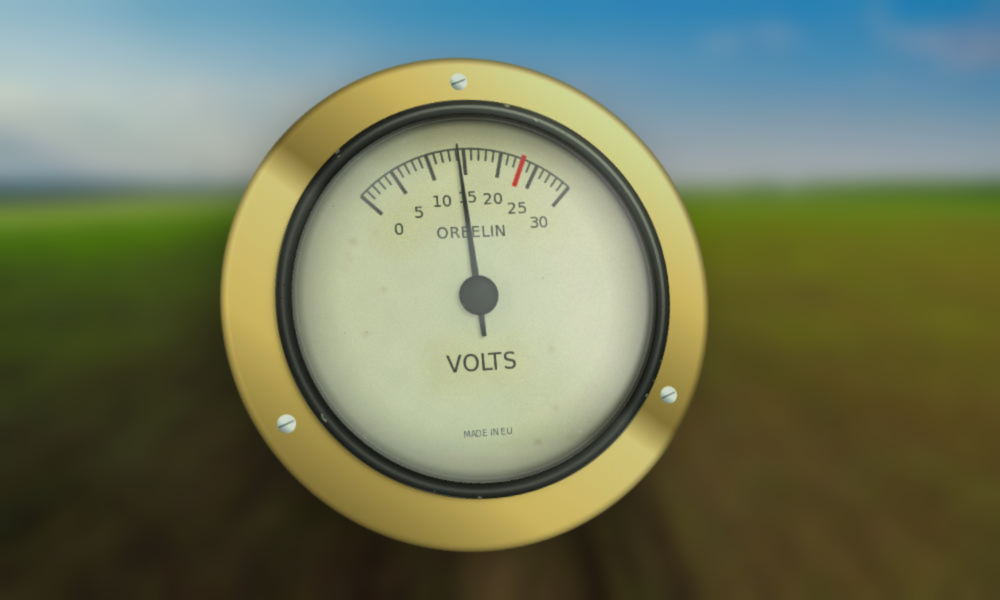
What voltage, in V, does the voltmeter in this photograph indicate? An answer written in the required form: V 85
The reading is V 14
